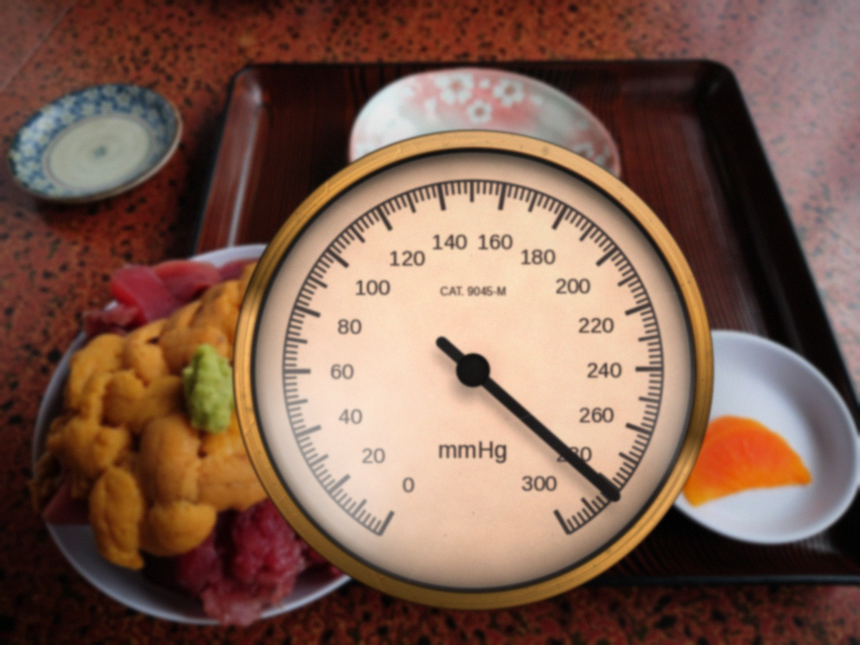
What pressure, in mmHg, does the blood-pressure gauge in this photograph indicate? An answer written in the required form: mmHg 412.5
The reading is mmHg 282
